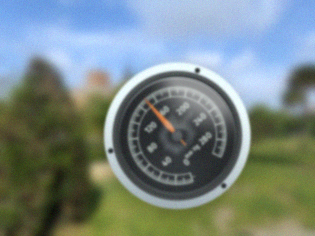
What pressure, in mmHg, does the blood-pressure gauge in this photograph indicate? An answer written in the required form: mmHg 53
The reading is mmHg 150
